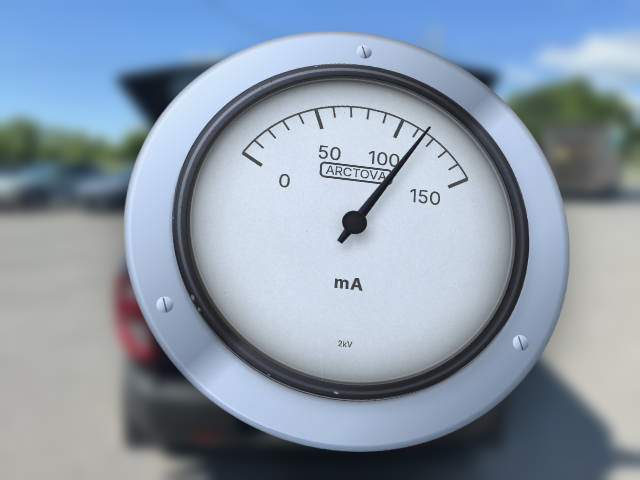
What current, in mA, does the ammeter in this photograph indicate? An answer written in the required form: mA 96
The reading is mA 115
